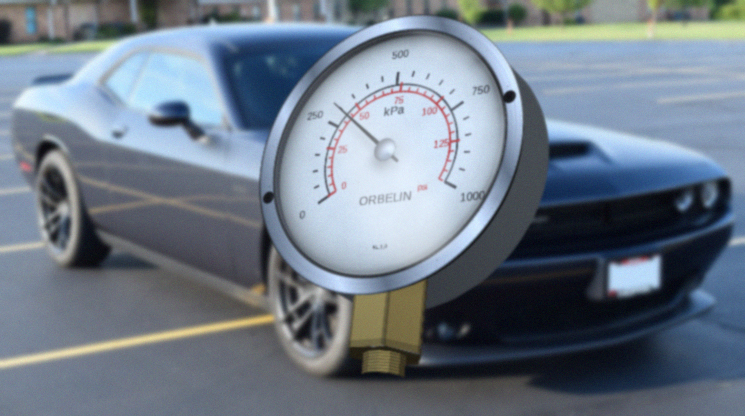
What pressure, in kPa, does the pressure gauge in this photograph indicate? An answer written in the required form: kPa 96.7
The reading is kPa 300
